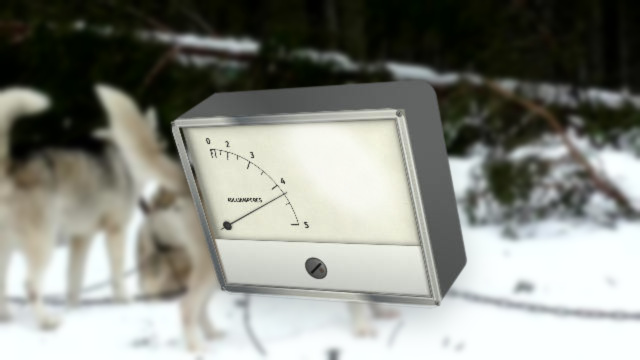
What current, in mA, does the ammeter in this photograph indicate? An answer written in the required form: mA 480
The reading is mA 4.25
